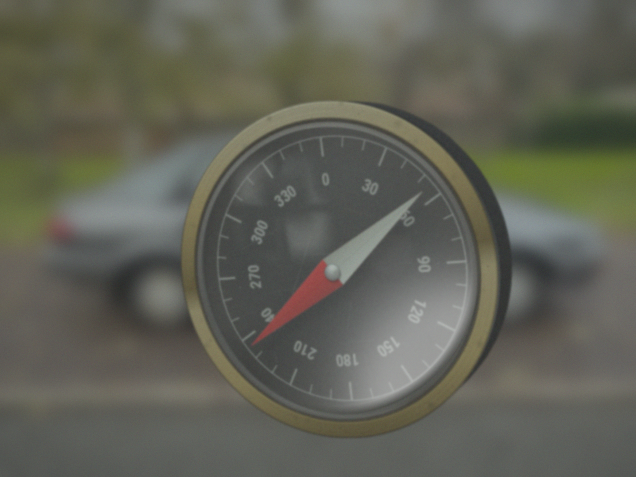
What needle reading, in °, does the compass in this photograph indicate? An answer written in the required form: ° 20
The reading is ° 235
